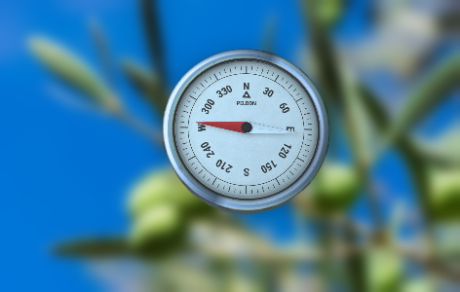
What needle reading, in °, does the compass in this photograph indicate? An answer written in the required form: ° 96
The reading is ° 275
